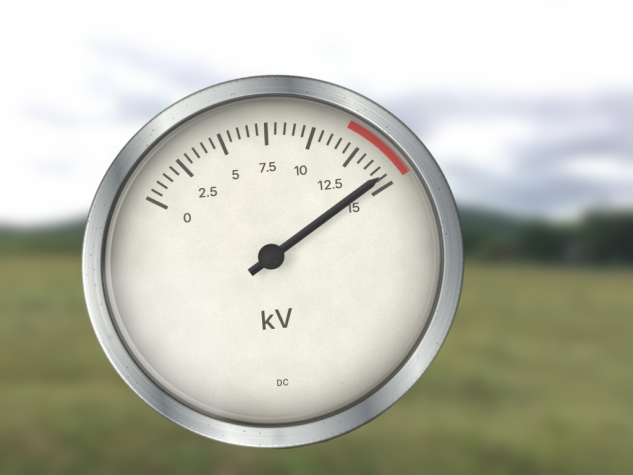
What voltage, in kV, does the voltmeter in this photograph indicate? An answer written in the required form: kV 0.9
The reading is kV 14.5
